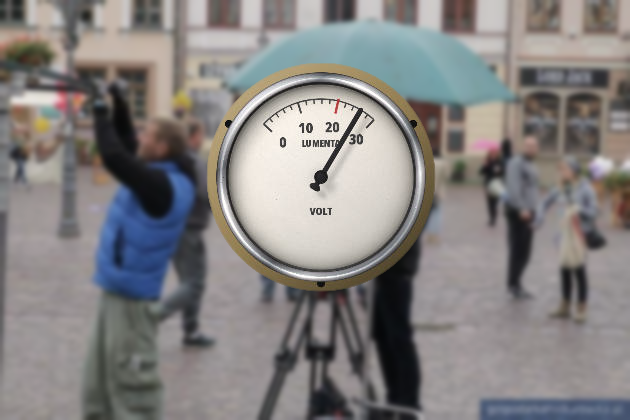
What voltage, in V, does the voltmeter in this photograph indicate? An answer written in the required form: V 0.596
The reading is V 26
